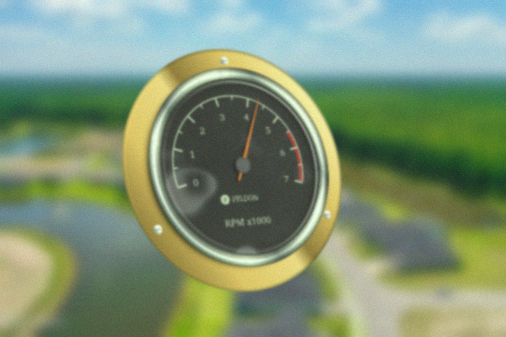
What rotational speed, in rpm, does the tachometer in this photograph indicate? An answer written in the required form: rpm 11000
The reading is rpm 4250
